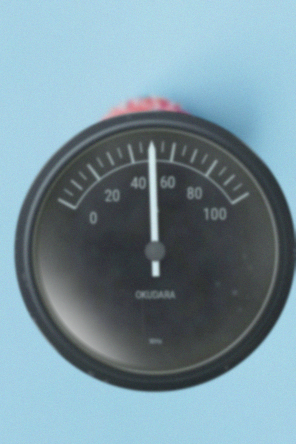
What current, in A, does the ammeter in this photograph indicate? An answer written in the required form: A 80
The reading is A 50
